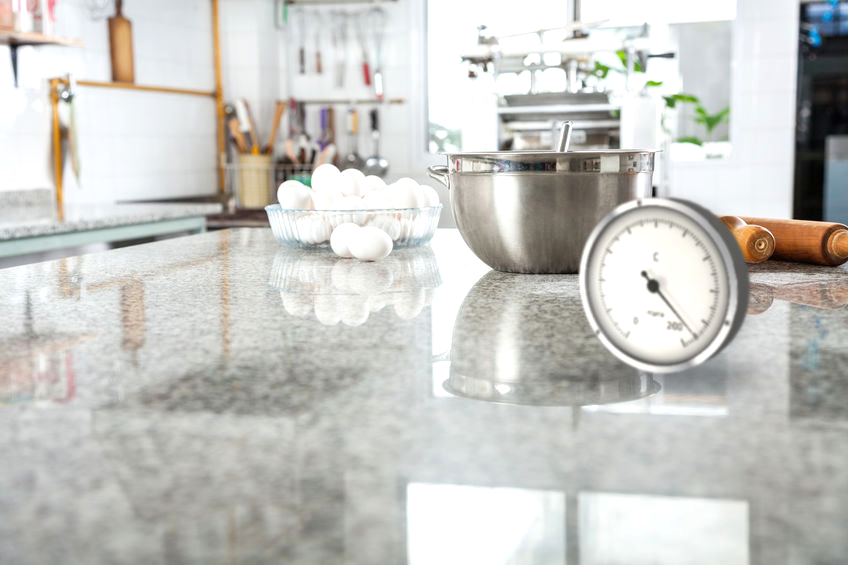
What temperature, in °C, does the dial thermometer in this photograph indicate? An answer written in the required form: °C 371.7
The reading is °C 190
